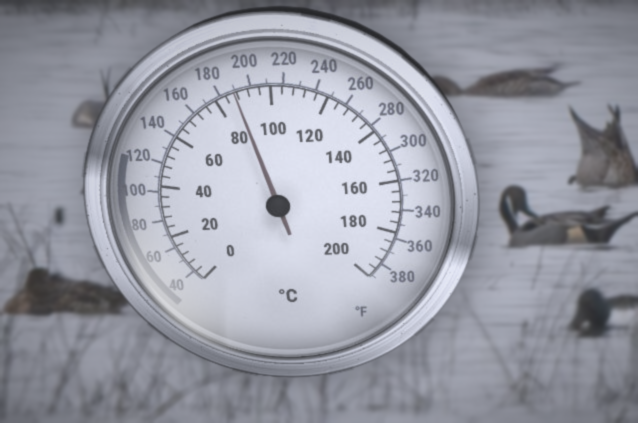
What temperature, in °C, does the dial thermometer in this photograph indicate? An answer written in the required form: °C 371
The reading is °C 88
